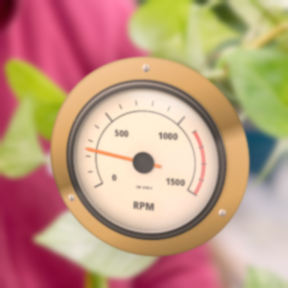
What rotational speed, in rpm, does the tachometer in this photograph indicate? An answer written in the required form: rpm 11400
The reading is rpm 250
